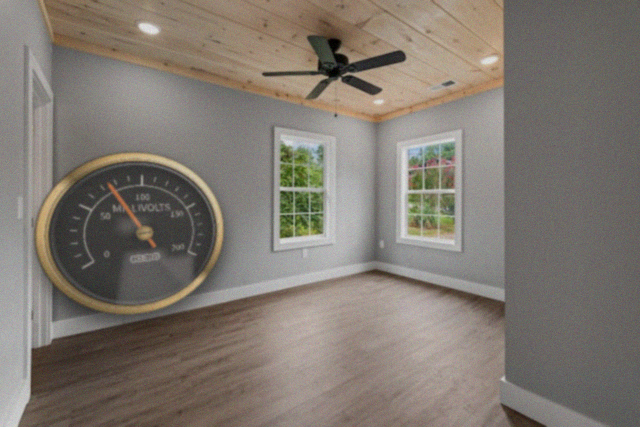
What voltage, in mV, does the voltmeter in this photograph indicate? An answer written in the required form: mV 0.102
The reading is mV 75
